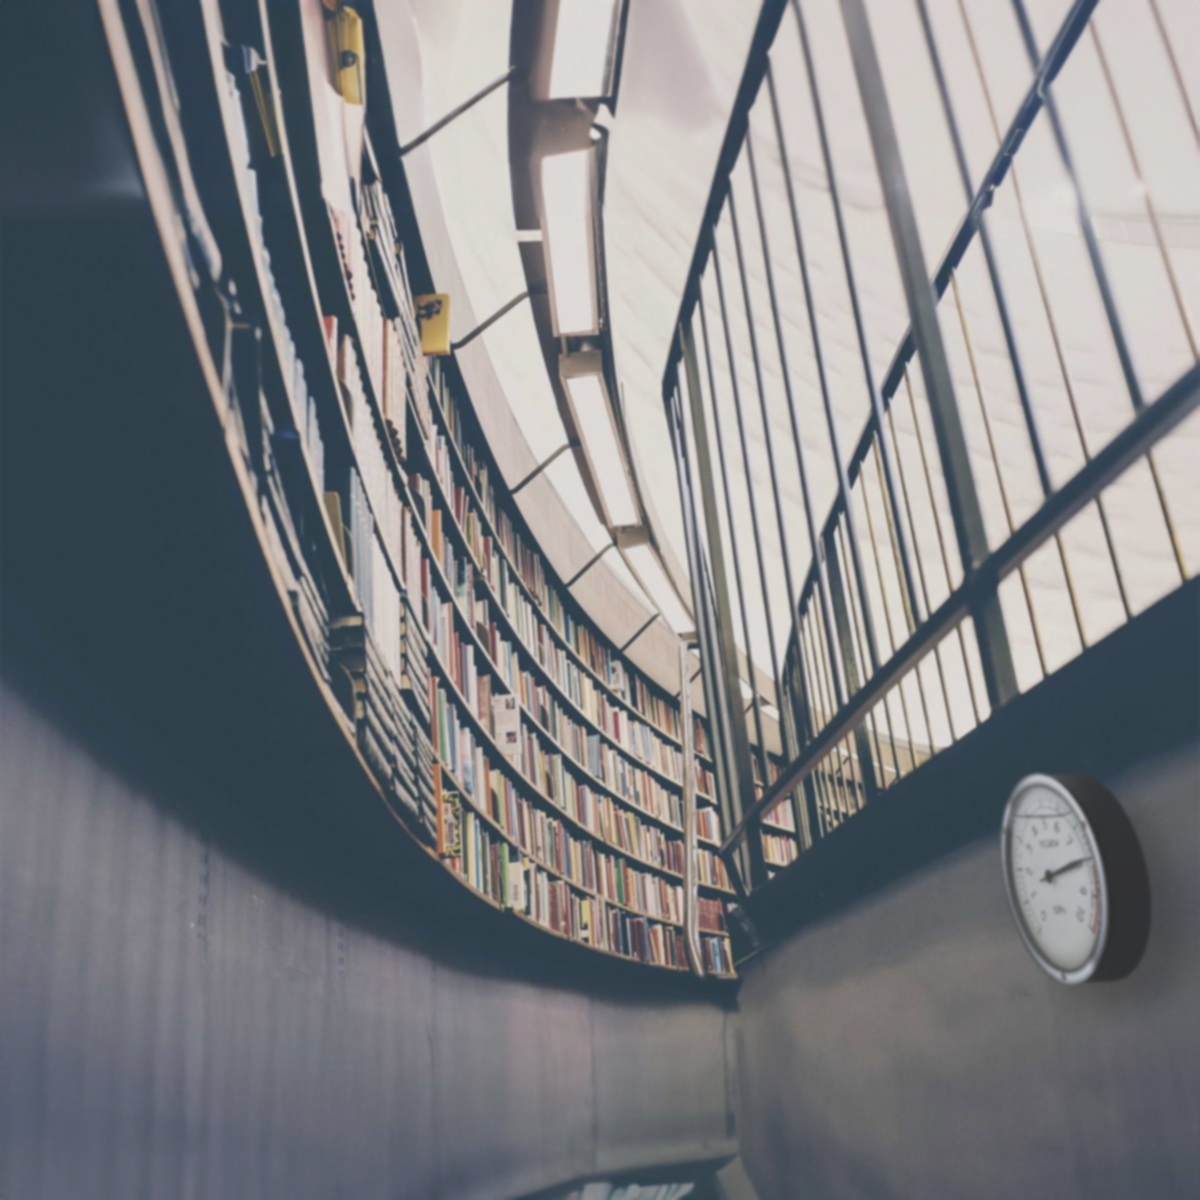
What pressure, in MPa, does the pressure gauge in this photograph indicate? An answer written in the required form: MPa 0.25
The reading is MPa 8
